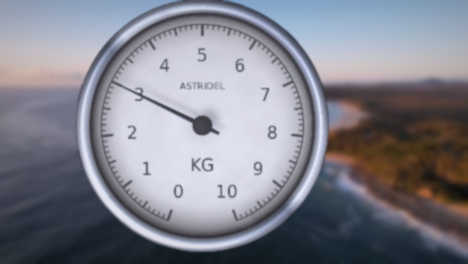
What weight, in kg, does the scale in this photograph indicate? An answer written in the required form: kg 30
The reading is kg 3
